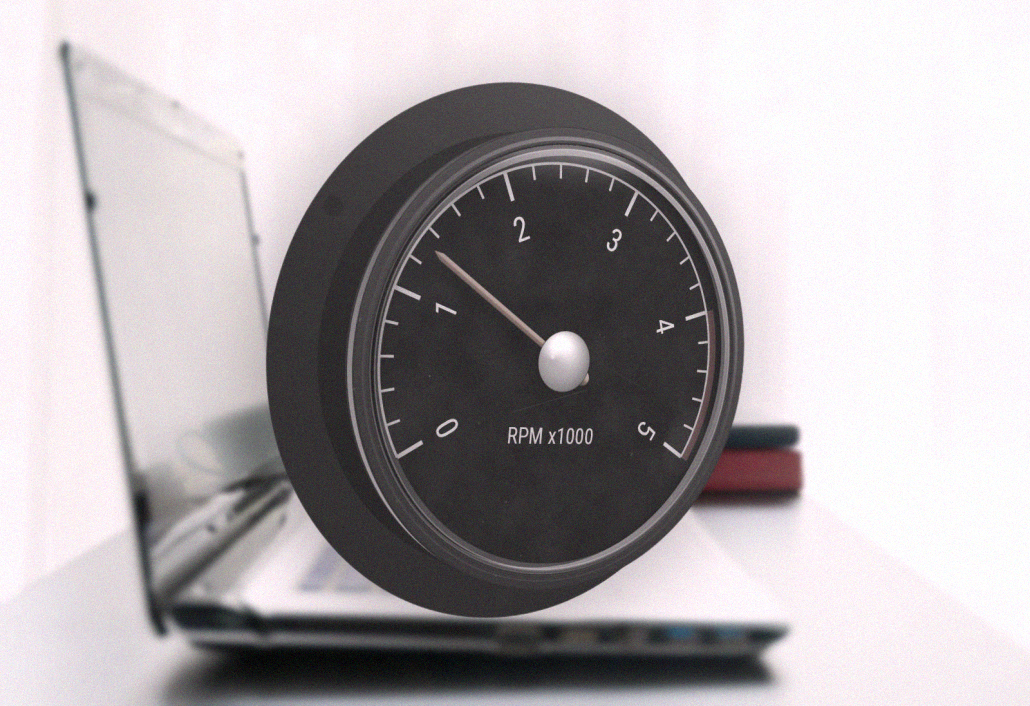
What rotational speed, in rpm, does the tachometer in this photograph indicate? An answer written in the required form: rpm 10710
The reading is rpm 1300
